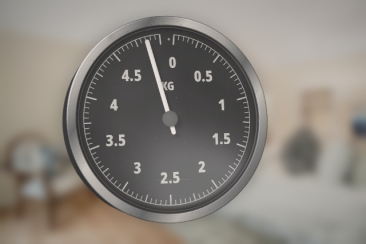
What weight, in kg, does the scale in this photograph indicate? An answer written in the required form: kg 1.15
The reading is kg 4.85
